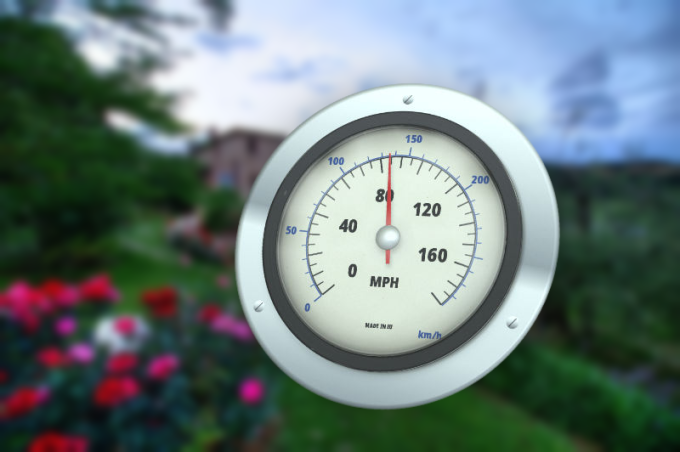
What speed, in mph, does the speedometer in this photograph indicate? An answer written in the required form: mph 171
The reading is mph 85
